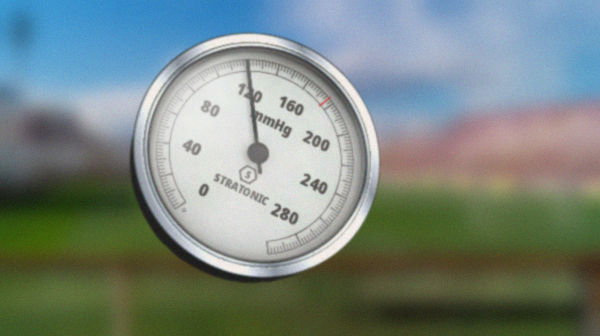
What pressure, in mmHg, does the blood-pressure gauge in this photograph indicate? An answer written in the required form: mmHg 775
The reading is mmHg 120
